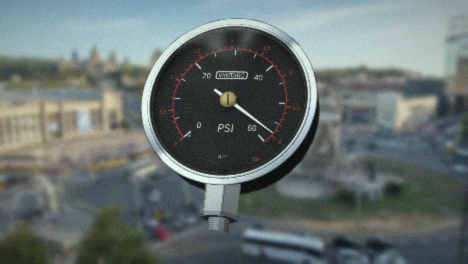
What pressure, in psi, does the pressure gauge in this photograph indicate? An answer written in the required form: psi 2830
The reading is psi 57.5
